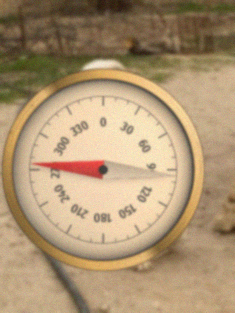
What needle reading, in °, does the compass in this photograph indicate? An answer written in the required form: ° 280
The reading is ° 275
